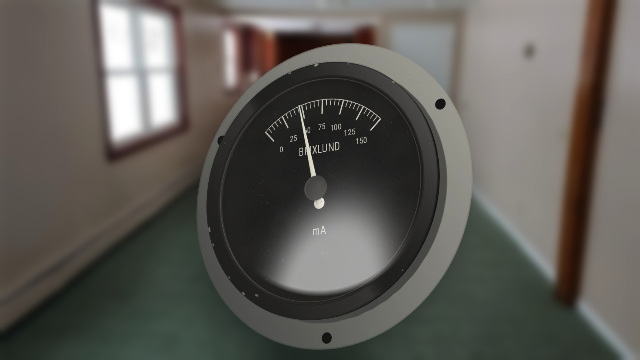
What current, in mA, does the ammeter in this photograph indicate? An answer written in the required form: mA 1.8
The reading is mA 50
